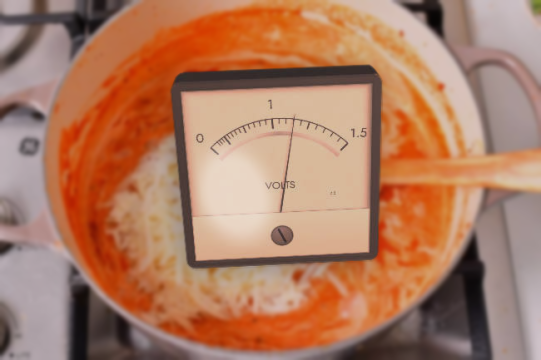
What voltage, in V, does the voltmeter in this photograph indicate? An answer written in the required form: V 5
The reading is V 1.15
